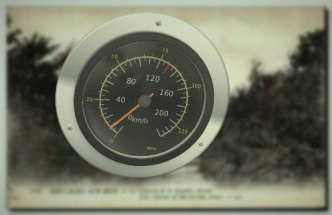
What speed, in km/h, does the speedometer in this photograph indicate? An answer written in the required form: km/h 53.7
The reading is km/h 10
